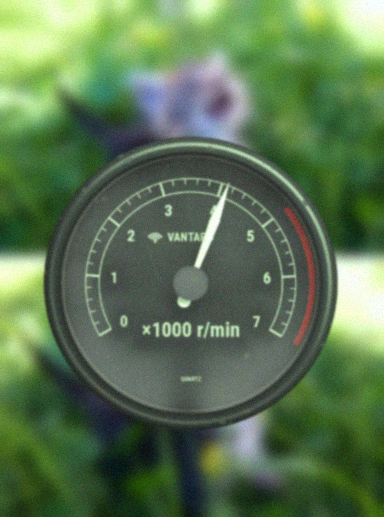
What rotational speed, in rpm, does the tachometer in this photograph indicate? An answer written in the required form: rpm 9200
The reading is rpm 4100
